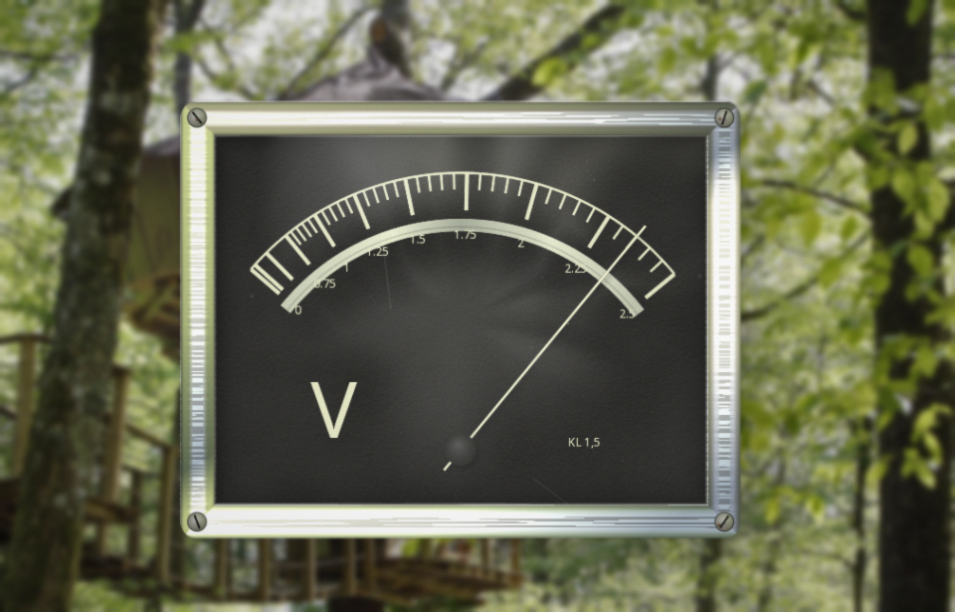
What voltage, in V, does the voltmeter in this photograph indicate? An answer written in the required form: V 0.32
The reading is V 2.35
